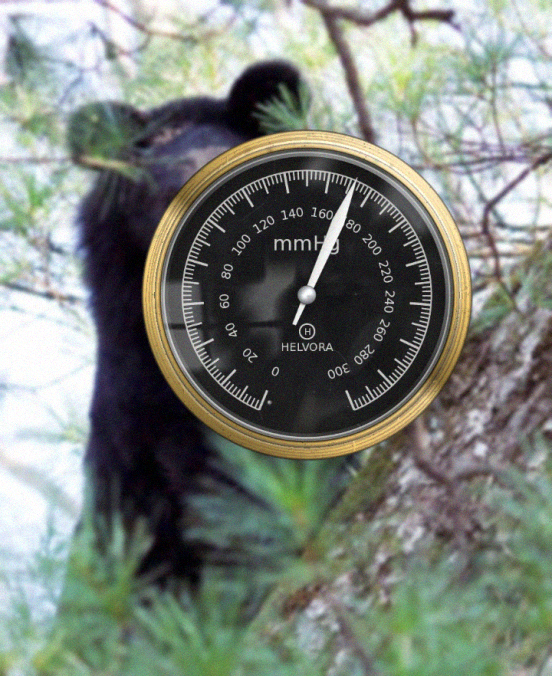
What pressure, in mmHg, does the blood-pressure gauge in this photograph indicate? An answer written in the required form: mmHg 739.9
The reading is mmHg 172
